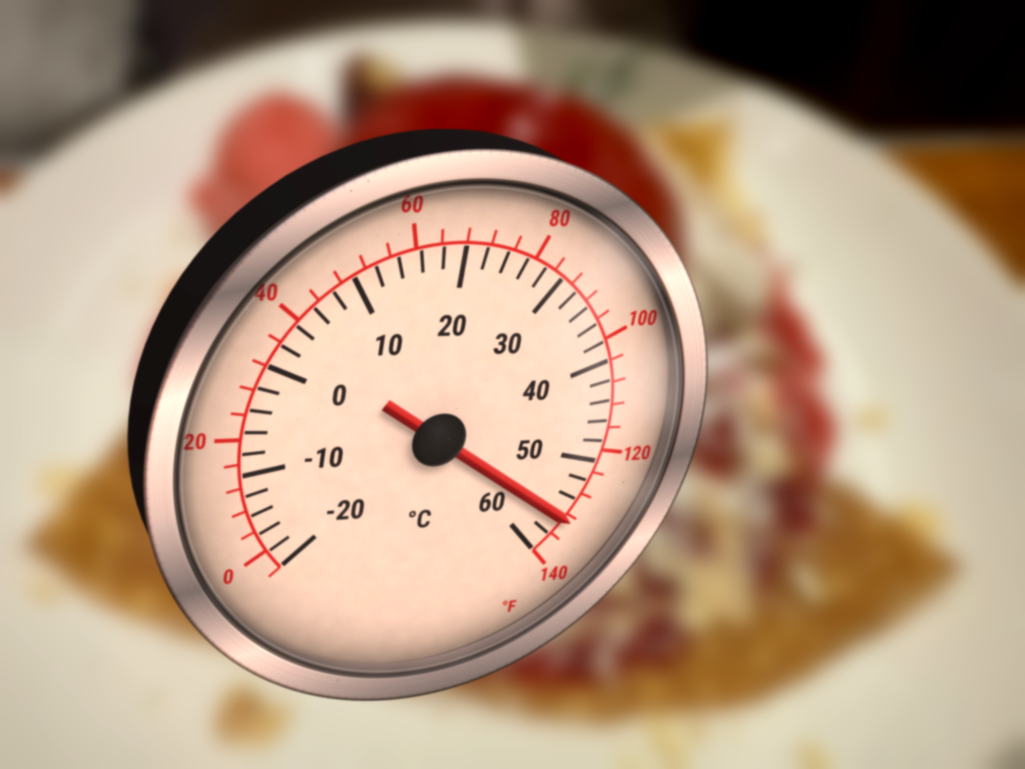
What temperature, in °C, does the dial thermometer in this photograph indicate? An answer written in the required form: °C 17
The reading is °C 56
